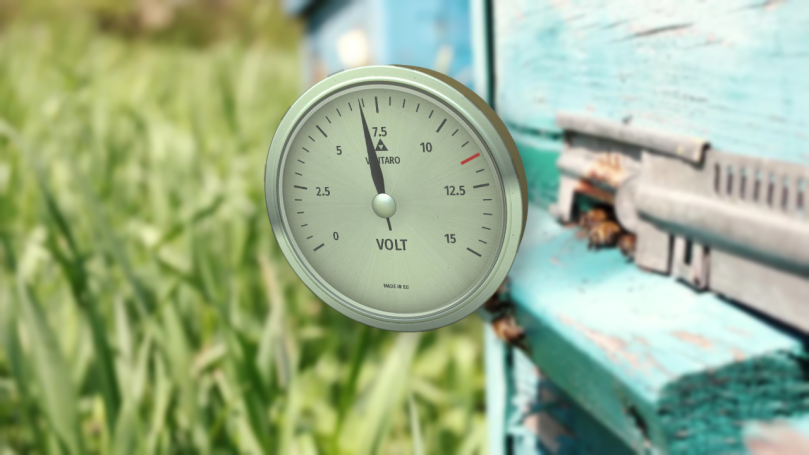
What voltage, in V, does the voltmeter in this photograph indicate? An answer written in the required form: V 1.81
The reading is V 7
